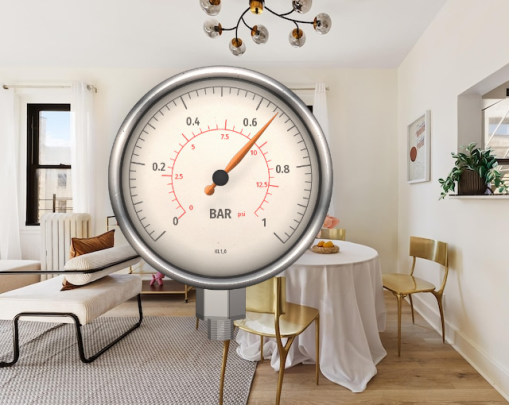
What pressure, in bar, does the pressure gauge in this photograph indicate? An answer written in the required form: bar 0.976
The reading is bar 0.65
